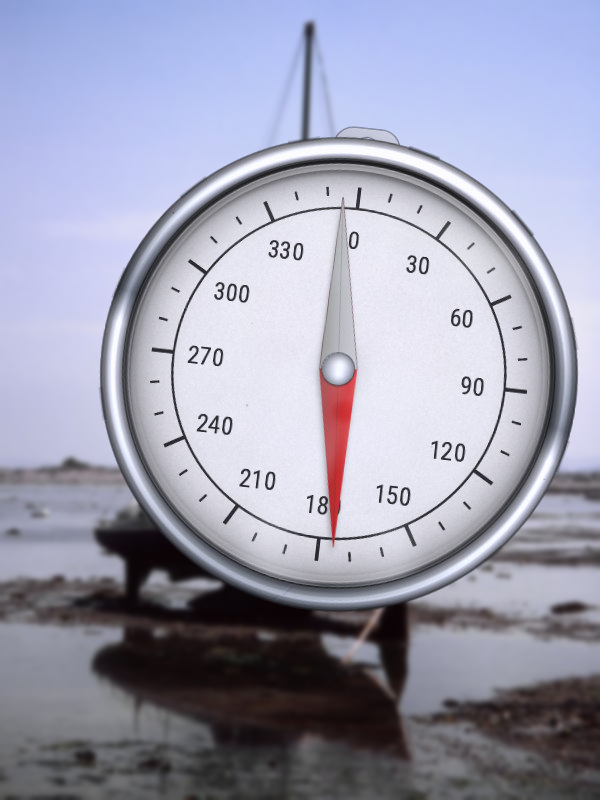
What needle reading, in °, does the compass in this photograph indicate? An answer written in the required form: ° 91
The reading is ° 175
